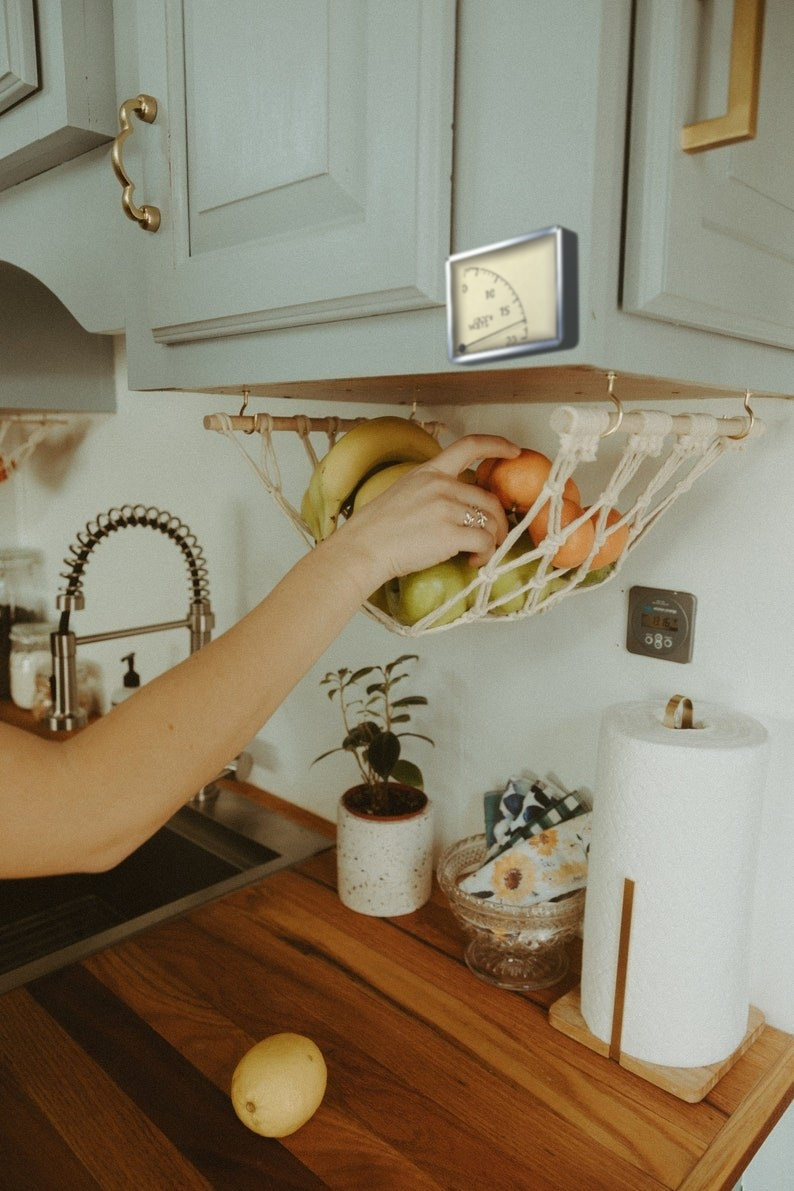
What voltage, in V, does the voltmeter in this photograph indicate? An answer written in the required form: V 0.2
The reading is V 18
